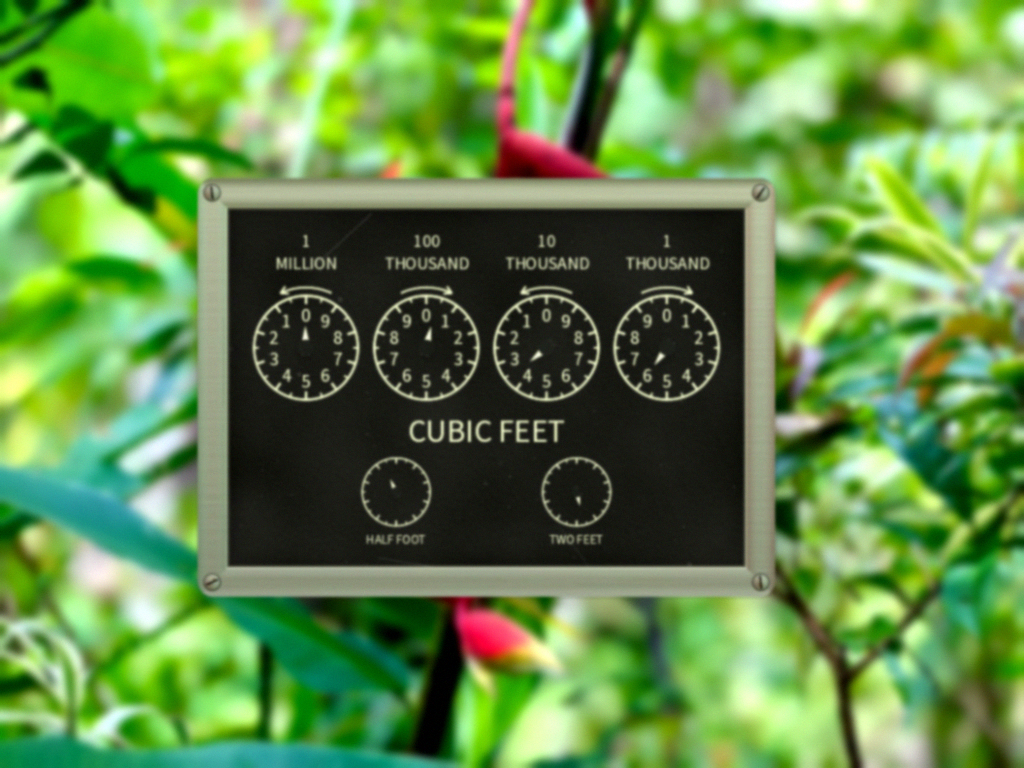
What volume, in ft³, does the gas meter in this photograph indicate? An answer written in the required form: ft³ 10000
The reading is ft³ 3600
